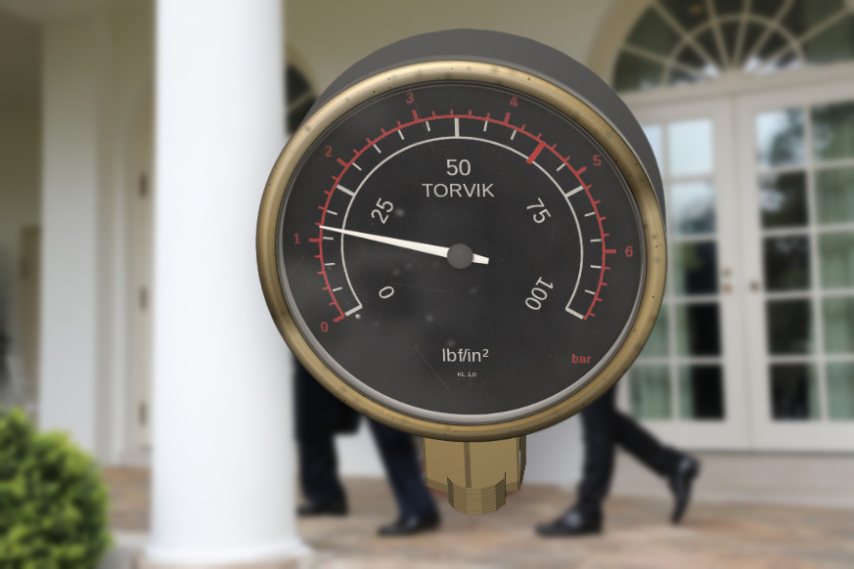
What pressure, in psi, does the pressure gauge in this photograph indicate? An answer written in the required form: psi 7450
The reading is psi 17.5
